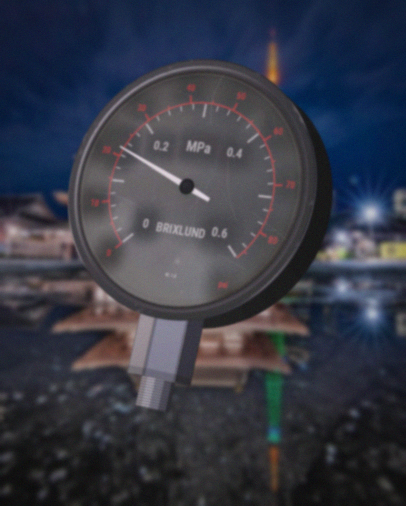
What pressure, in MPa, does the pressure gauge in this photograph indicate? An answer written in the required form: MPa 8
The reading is MPa 0.15
